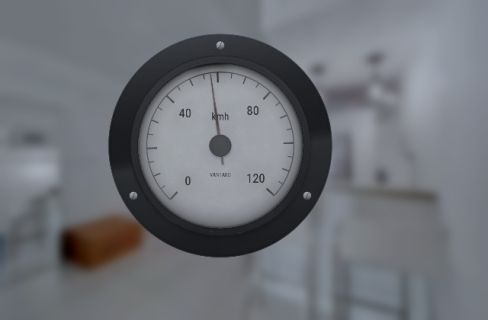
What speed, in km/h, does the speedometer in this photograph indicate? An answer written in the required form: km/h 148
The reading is km/h 57.5
